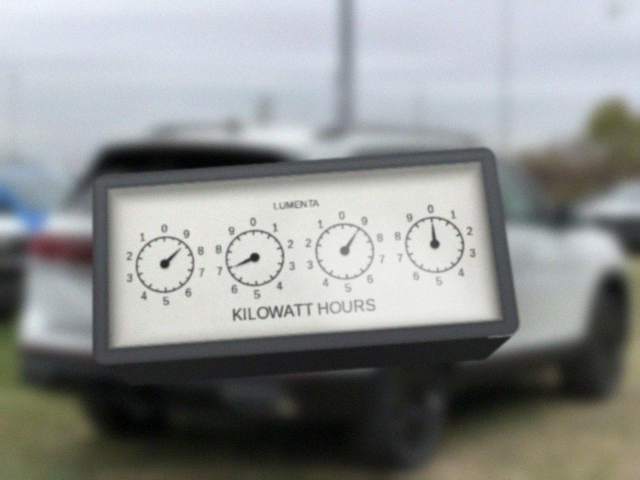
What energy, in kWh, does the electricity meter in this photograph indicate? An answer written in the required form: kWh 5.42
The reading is kWh 8690
